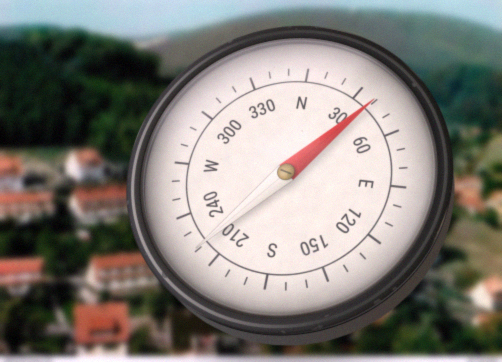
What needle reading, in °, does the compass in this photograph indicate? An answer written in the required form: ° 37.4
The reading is ° 40
